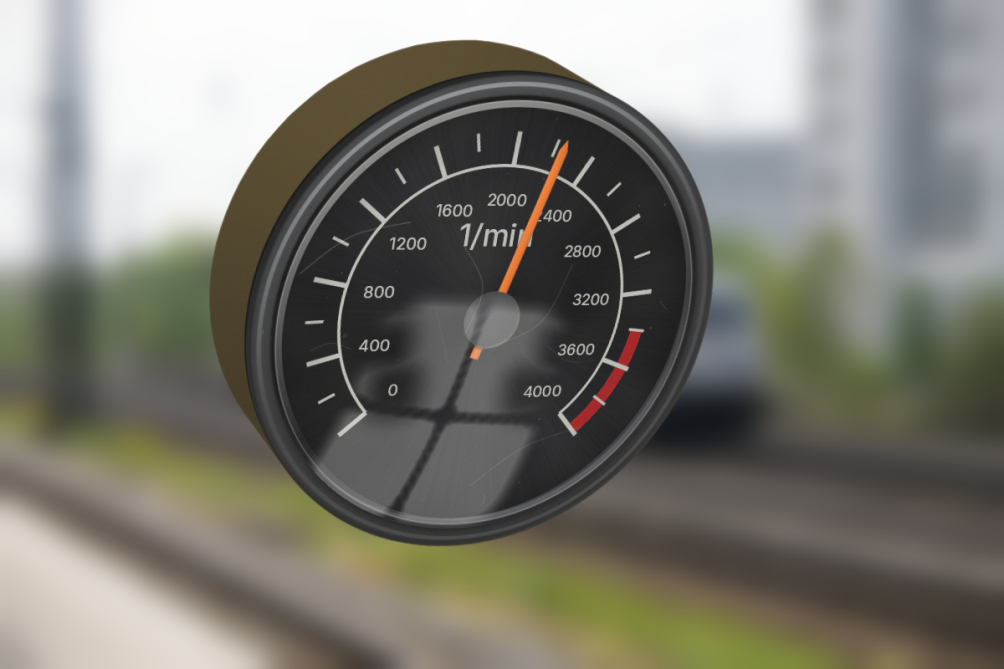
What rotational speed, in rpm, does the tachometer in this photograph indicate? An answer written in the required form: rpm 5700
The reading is rpm 2200
